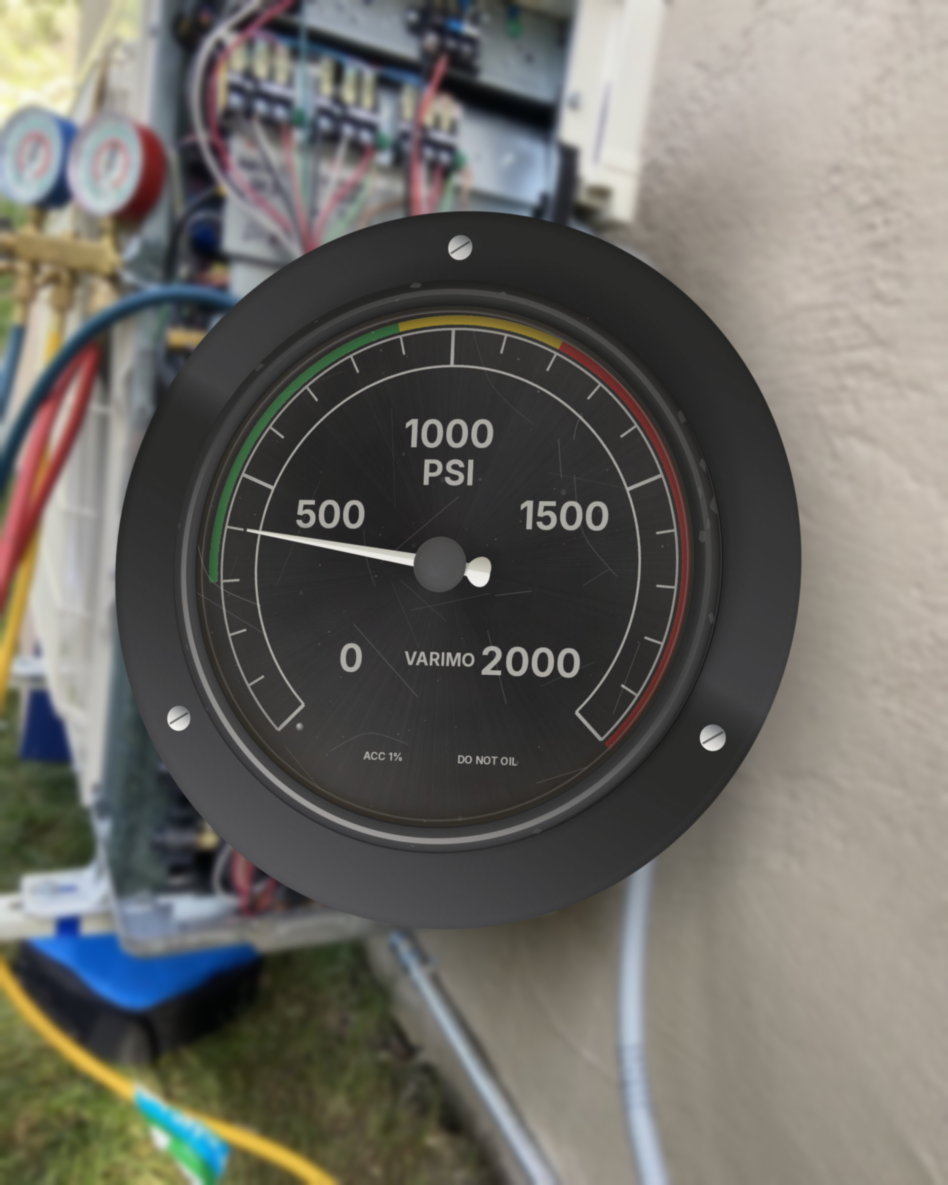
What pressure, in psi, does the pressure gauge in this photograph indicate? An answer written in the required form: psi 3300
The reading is psi 400
